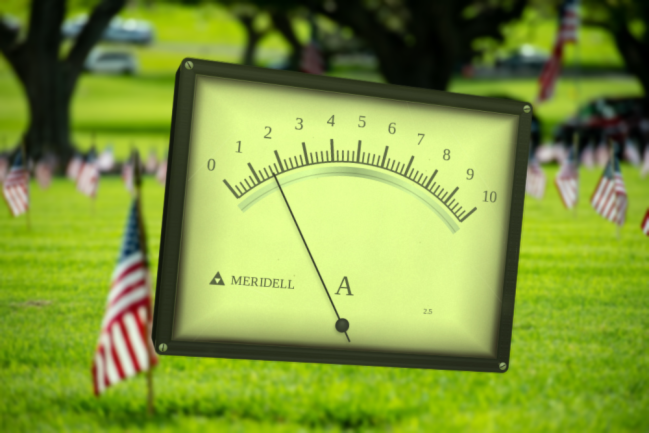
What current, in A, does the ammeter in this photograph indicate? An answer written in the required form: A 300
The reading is A 1.6
